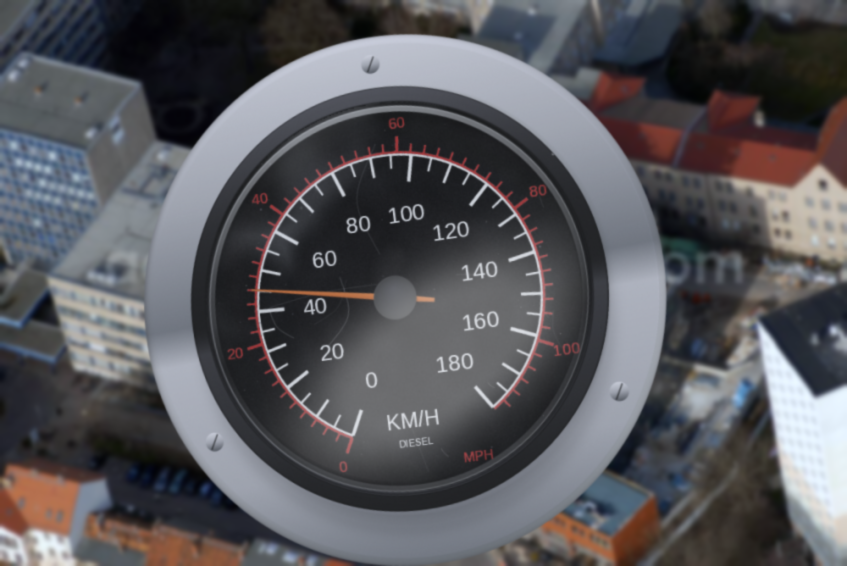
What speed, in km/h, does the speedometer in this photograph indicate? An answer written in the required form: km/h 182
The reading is km/h 45
